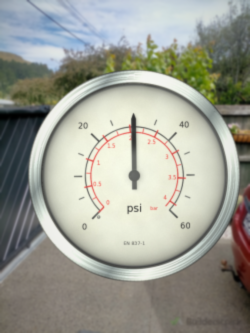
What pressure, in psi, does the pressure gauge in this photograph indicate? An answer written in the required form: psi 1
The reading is psi 30
